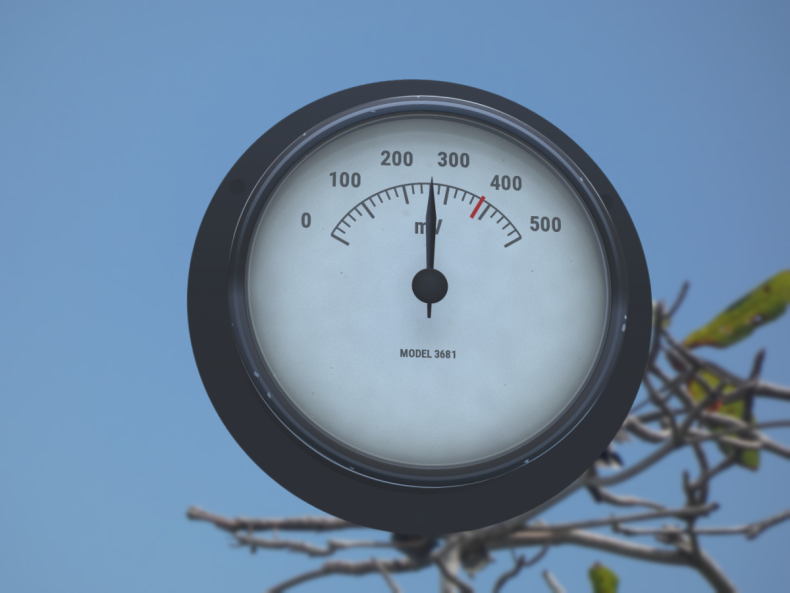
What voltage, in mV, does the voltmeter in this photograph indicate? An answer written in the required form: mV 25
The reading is mV 260
